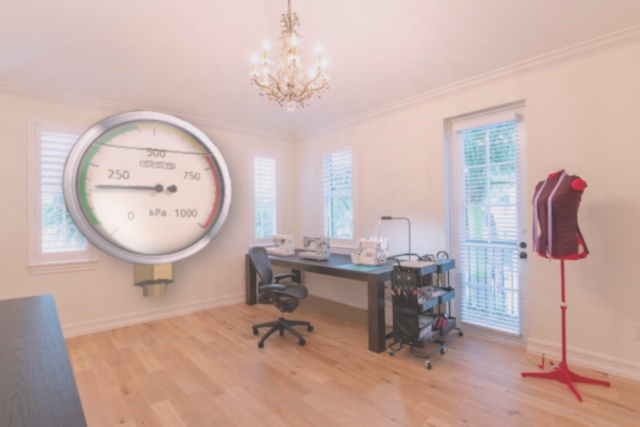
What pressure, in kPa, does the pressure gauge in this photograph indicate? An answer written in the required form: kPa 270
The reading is kPa 175
